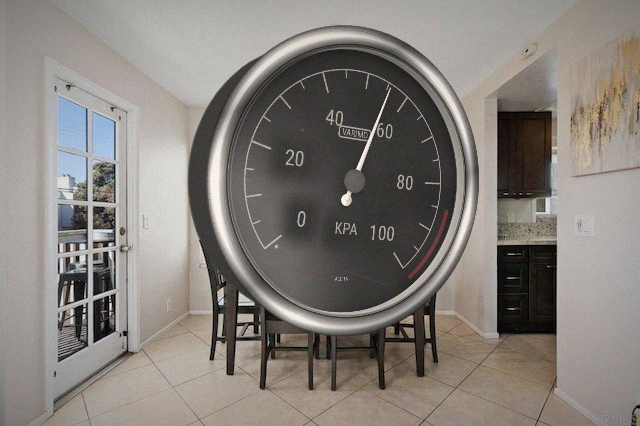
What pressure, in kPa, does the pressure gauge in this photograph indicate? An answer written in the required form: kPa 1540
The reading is kPa 55
